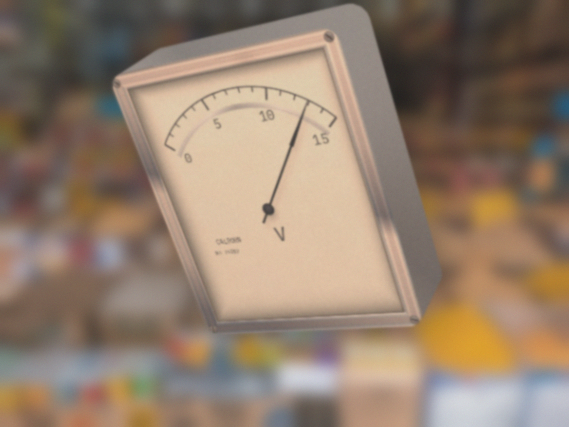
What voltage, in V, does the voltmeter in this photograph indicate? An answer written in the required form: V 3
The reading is V 13
